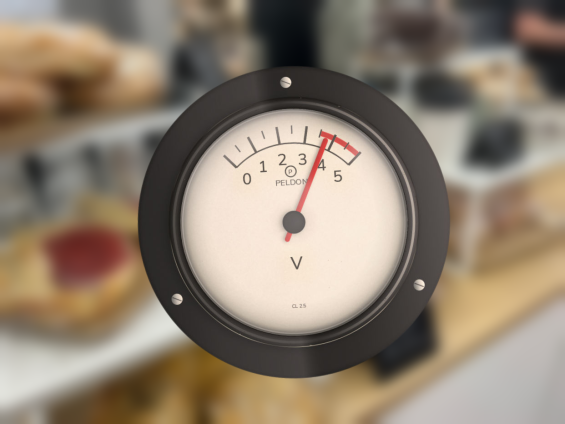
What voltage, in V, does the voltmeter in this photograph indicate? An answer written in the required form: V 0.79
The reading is V 3.75
